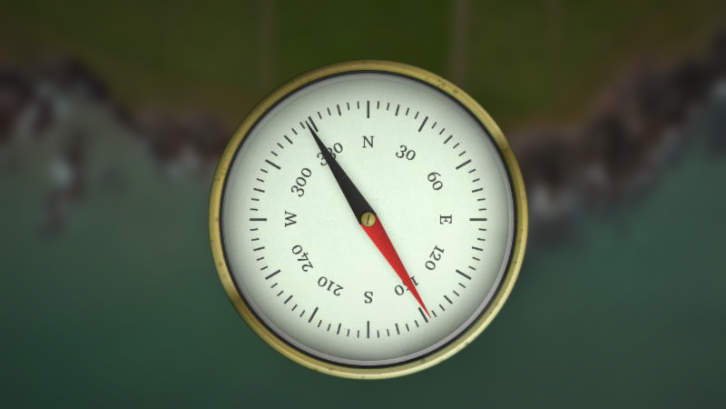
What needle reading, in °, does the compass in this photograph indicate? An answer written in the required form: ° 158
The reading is ° 147.5
